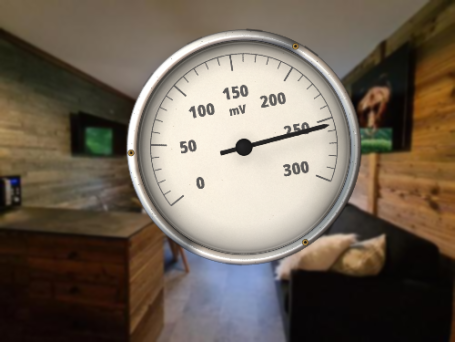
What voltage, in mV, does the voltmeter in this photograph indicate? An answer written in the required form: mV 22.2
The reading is mV 255
